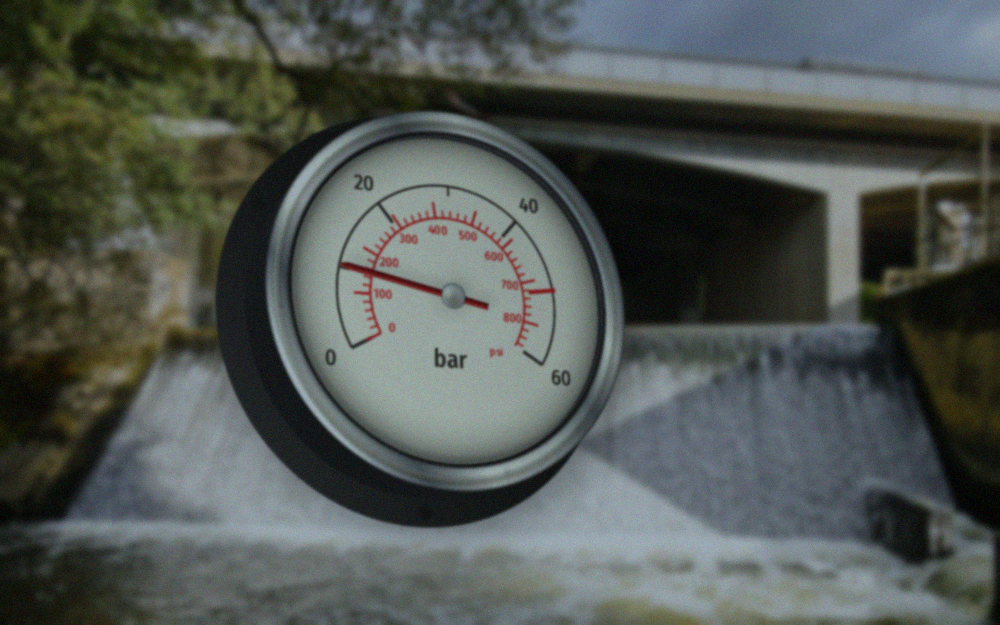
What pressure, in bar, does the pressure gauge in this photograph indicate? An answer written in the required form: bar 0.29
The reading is bar 10
